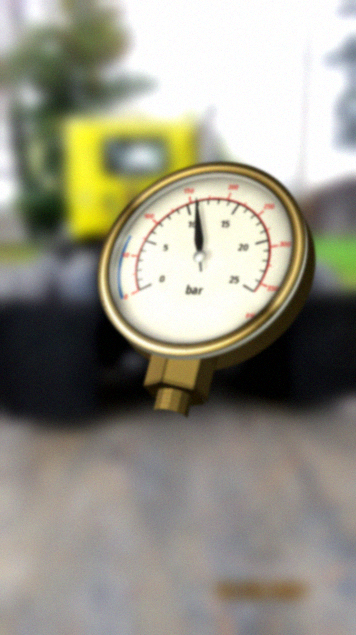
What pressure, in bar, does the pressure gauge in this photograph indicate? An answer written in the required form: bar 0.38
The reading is bar 11
